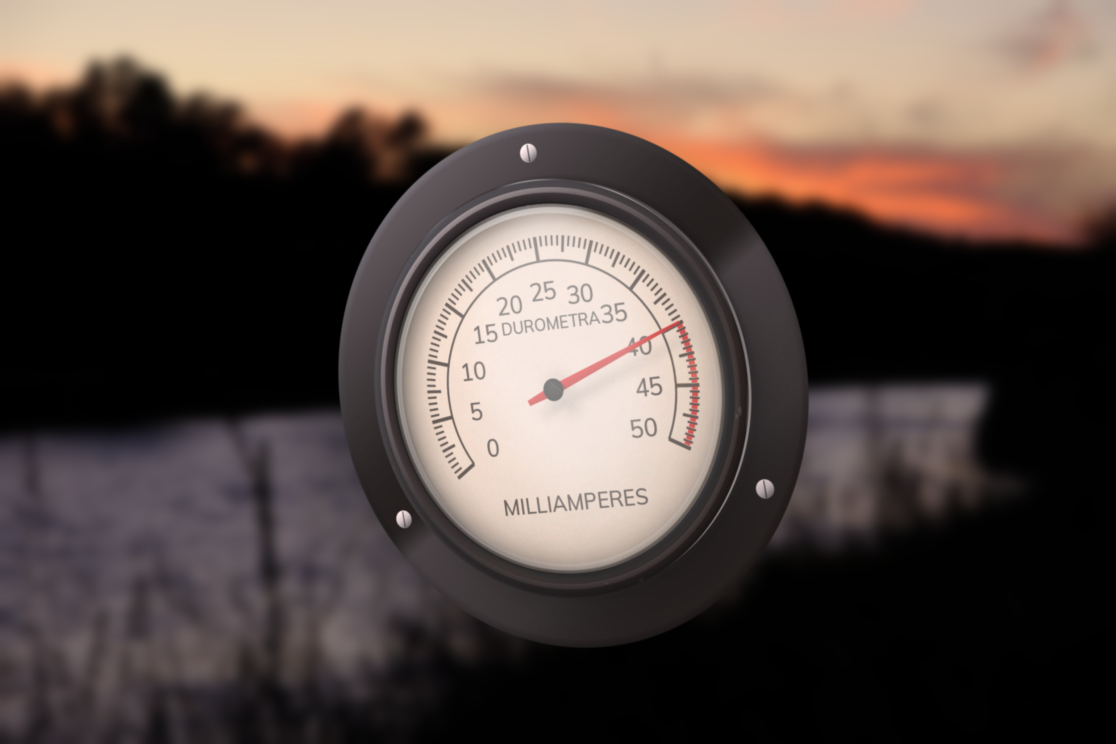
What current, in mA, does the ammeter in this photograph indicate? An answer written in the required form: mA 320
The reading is mA 40
